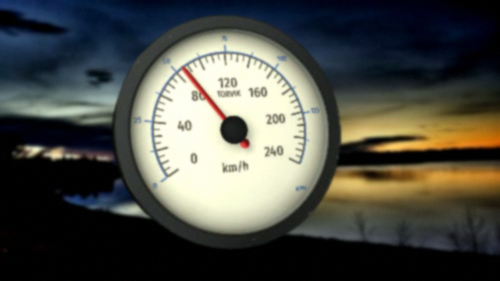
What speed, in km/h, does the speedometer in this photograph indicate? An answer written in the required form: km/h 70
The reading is km/h 85
